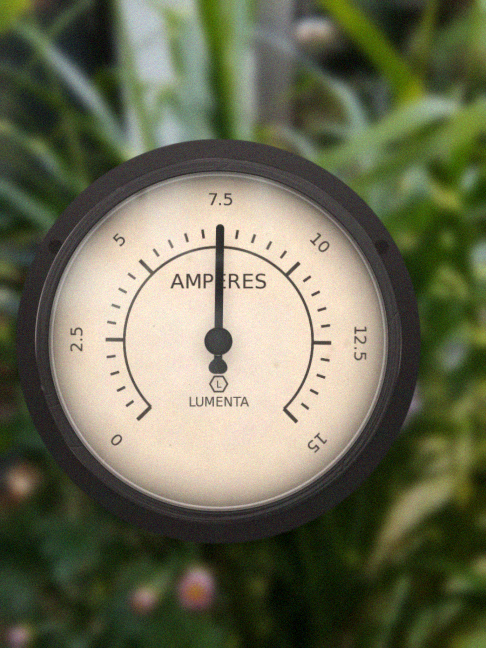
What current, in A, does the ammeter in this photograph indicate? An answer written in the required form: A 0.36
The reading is A 7.5
